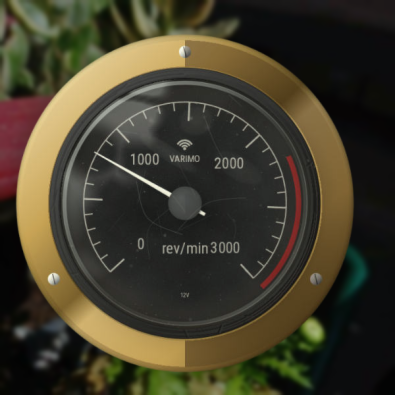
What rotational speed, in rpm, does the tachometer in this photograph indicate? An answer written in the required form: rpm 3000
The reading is rpm 800
